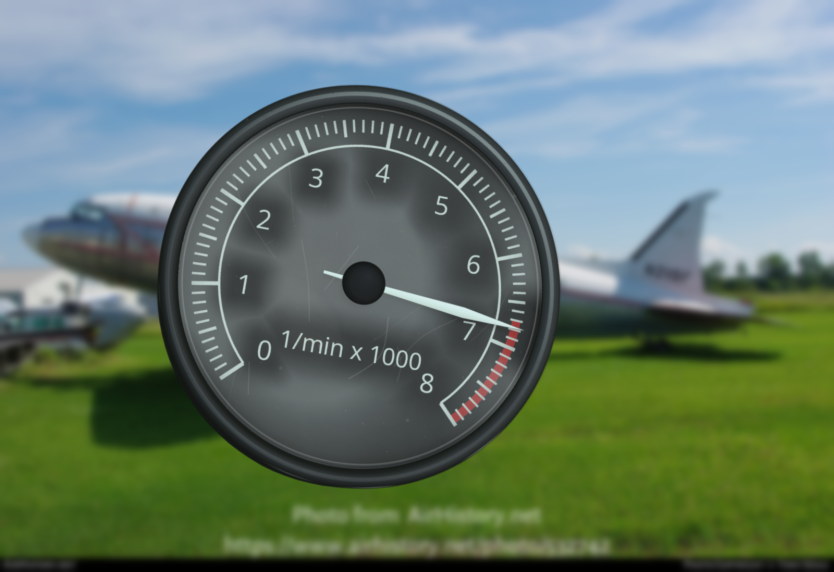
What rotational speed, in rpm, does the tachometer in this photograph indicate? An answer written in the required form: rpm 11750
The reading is rpm 6800
